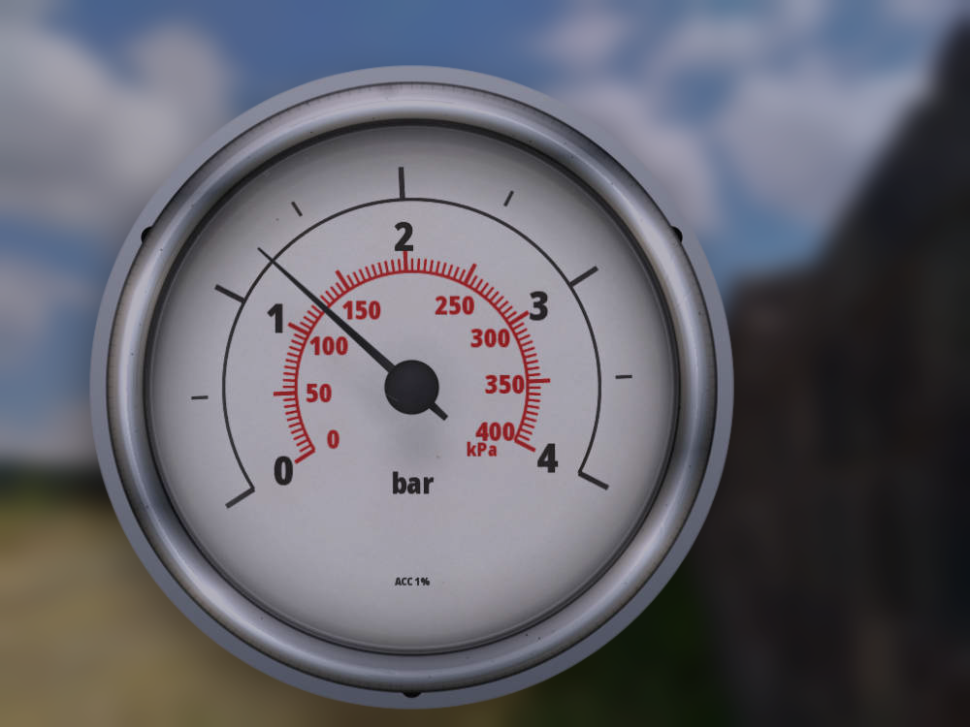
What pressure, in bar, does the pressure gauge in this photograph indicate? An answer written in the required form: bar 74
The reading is bar 1.25
